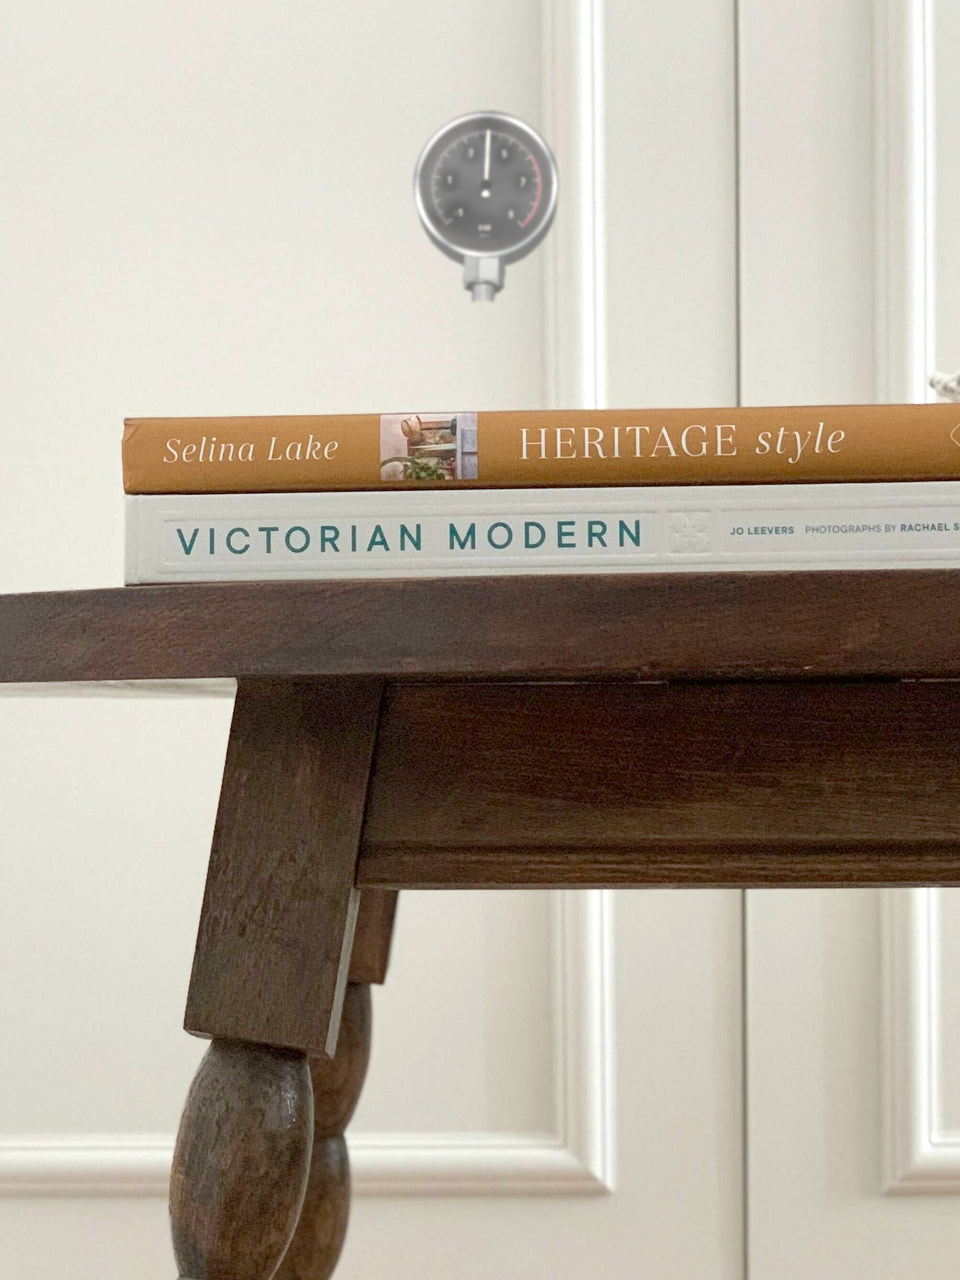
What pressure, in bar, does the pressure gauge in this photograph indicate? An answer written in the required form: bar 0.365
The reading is bar 4
